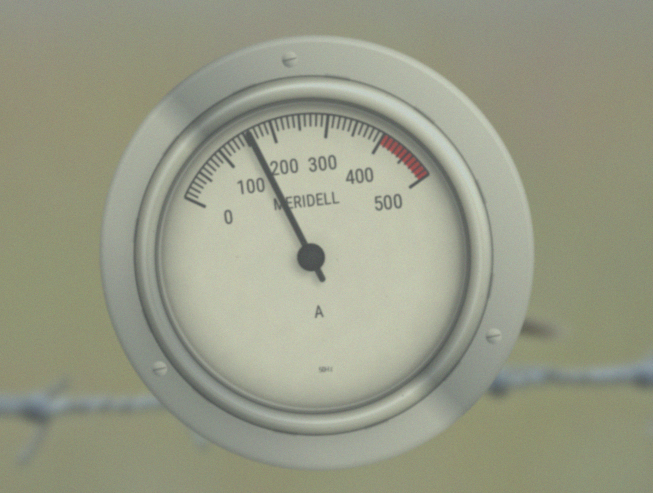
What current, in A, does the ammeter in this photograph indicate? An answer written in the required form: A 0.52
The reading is A 160
